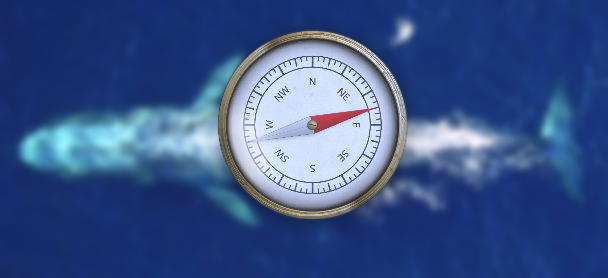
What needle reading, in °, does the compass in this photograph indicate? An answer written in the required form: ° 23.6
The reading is ° 75
